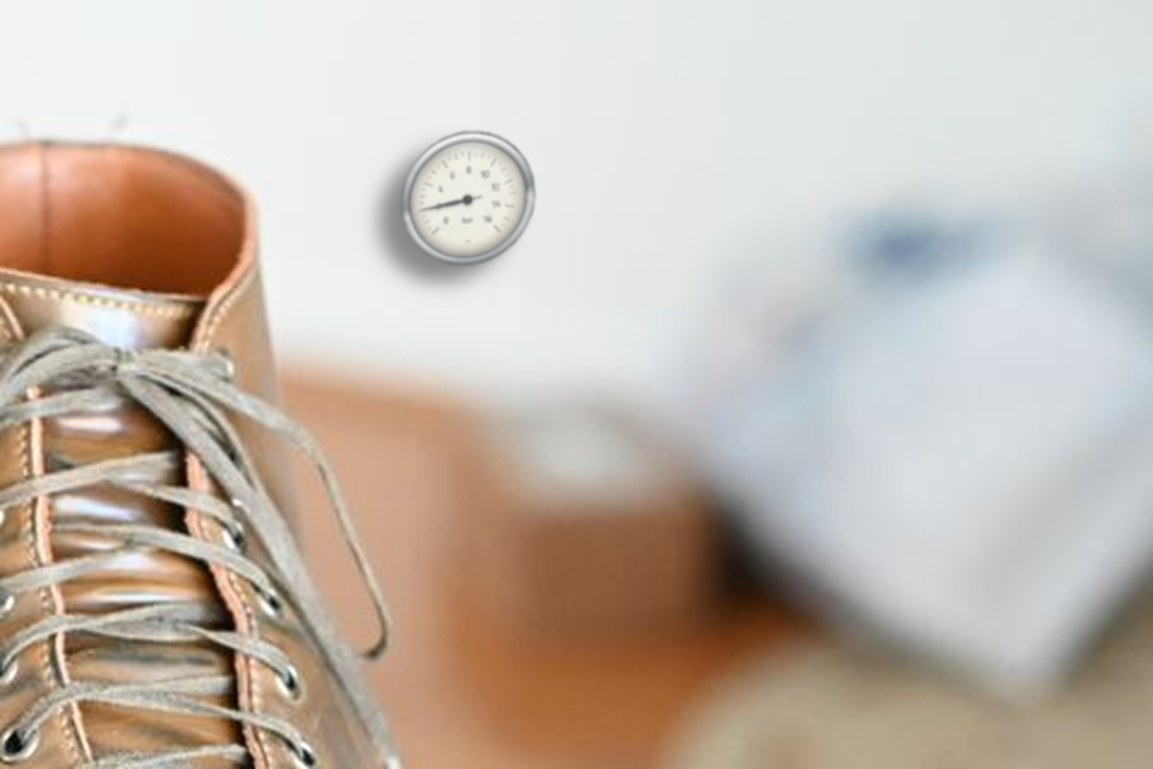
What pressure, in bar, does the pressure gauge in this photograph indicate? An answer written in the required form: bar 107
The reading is bar 2
